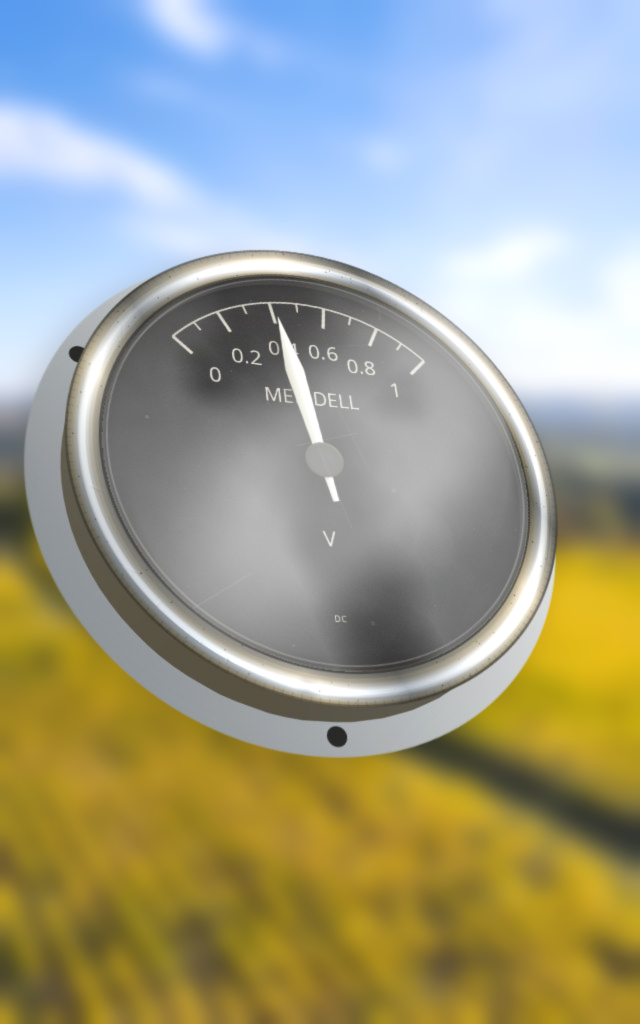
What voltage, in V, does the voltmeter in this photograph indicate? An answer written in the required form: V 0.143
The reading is V 0.4
